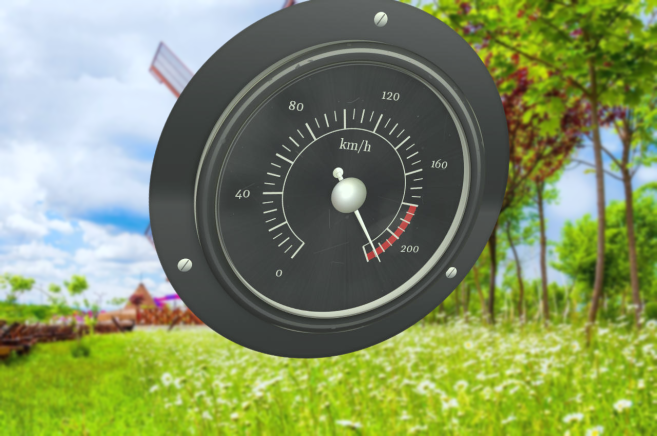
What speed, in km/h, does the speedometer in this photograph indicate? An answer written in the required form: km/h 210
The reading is km/h 215
